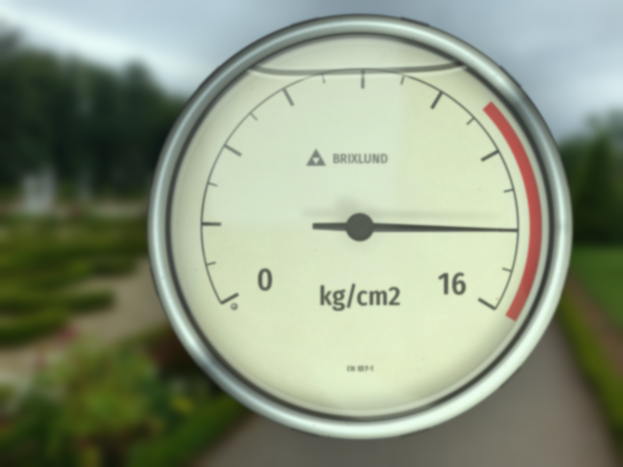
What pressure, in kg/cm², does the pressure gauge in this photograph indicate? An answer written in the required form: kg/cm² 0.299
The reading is kg/cm² 14
